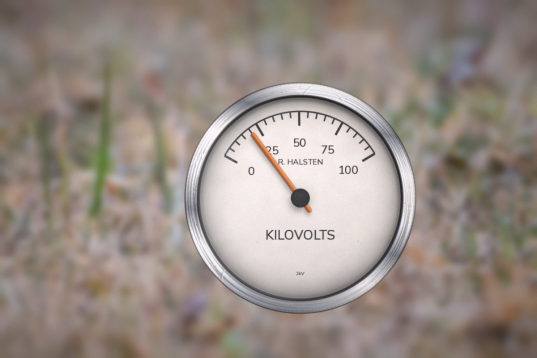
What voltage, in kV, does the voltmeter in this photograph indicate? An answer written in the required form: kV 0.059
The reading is kV 20
